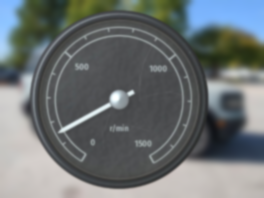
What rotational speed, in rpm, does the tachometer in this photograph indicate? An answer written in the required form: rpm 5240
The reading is rpm 150
